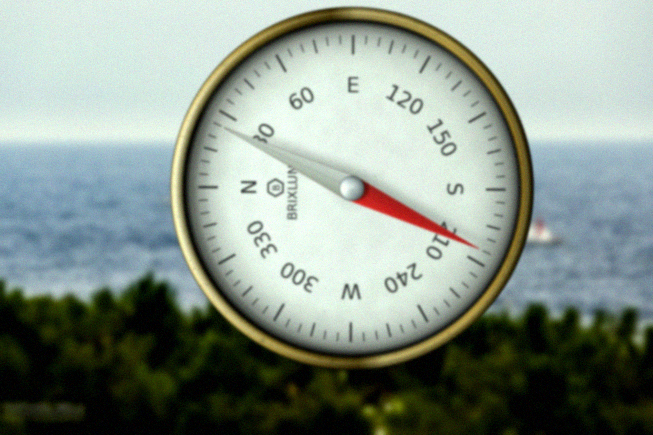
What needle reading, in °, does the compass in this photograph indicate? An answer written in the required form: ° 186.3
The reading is ° 205
